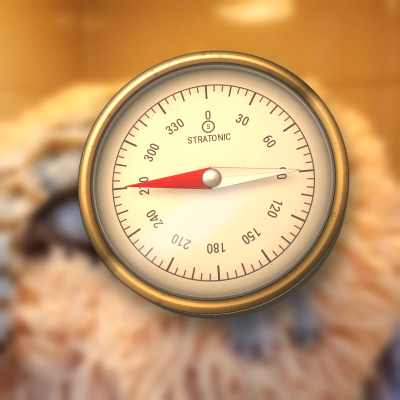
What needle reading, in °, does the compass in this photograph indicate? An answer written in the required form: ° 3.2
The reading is ° 270
